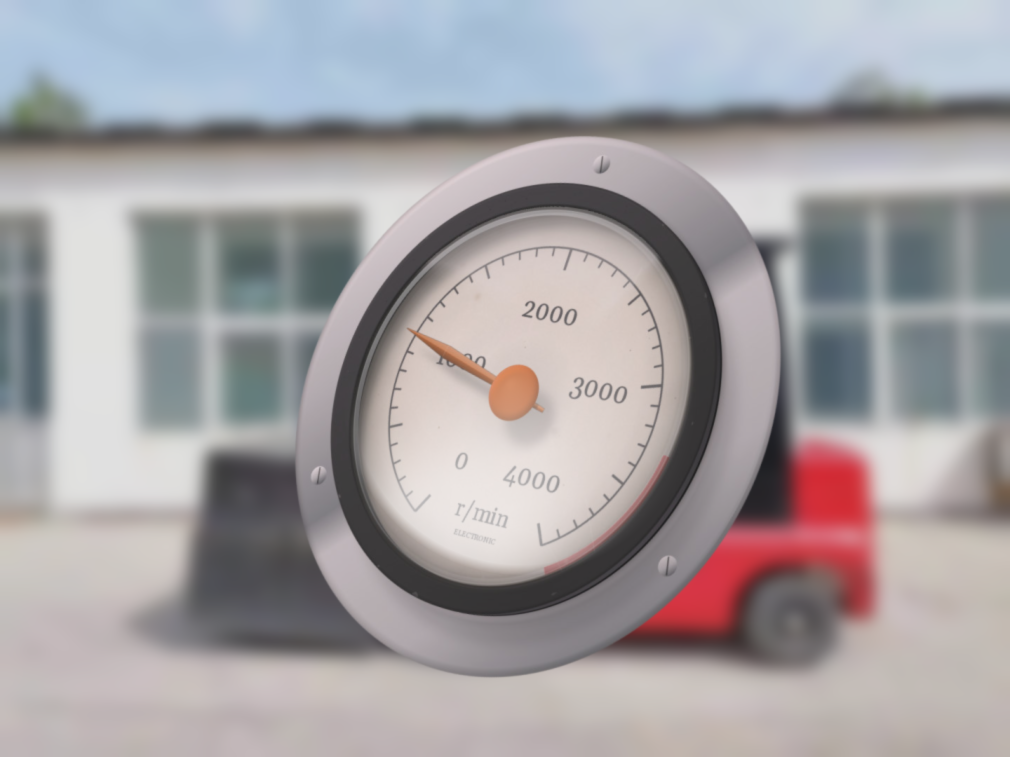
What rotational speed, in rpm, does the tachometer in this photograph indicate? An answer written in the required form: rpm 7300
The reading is rpm 1000
